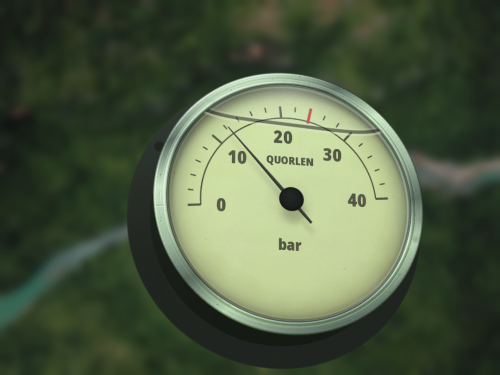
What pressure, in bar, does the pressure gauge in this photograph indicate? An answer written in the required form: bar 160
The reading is bar 12
